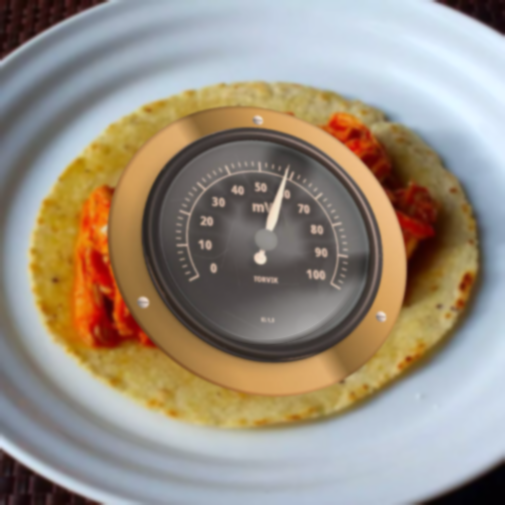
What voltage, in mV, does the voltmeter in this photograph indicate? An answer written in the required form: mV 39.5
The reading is mV 58
